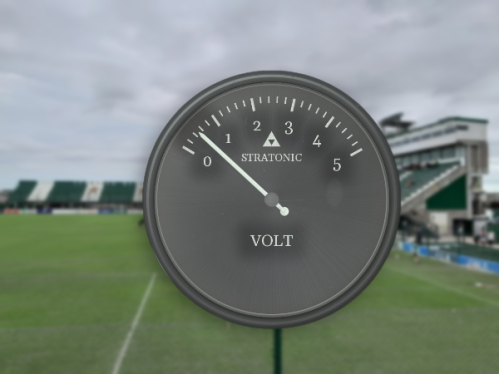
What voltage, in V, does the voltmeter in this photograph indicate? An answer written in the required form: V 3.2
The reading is V 0.5
